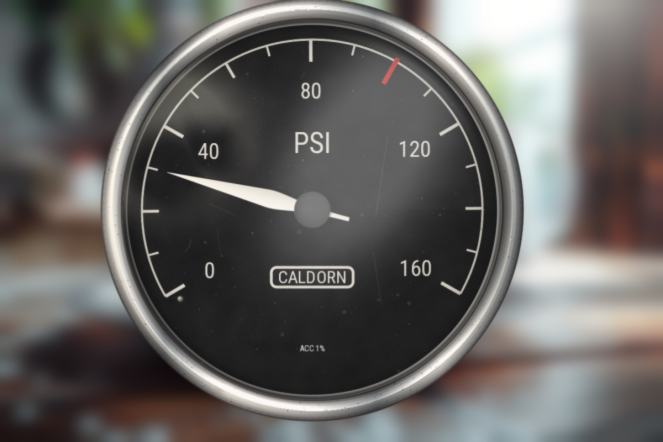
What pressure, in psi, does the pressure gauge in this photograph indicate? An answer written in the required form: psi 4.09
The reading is psi 30
